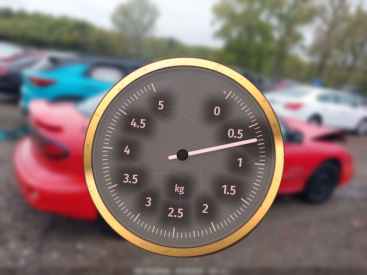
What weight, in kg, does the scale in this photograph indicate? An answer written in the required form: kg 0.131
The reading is kg 0.7
